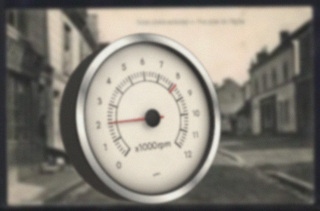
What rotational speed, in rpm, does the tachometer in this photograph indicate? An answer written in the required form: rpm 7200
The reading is rpm 2000
